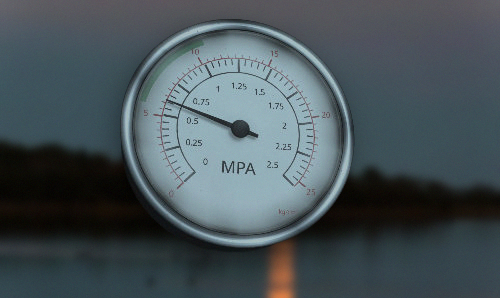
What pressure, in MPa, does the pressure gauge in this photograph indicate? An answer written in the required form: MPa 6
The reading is MPa 0.6
